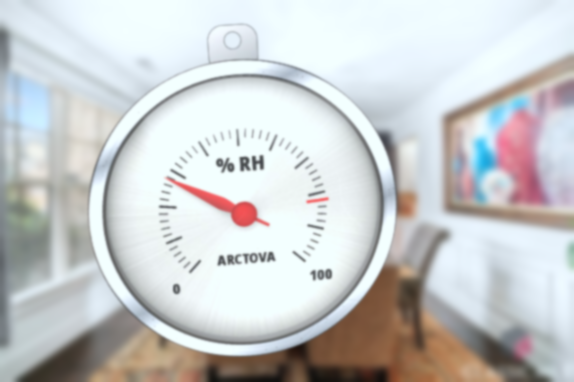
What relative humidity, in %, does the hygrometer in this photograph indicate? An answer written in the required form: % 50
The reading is % 28
